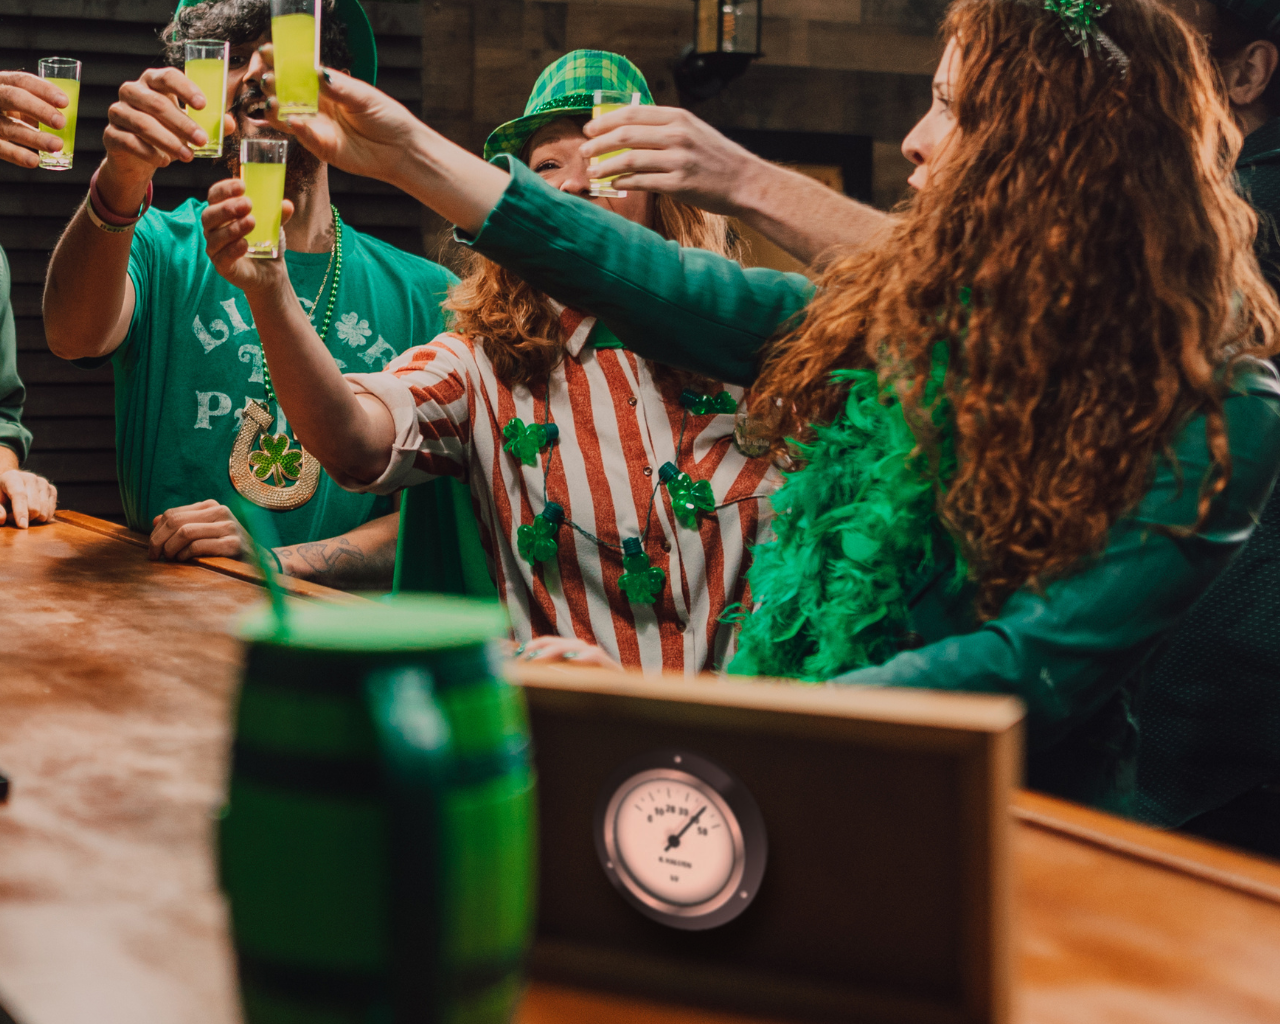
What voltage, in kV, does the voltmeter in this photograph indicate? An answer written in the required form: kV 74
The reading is kV 40
